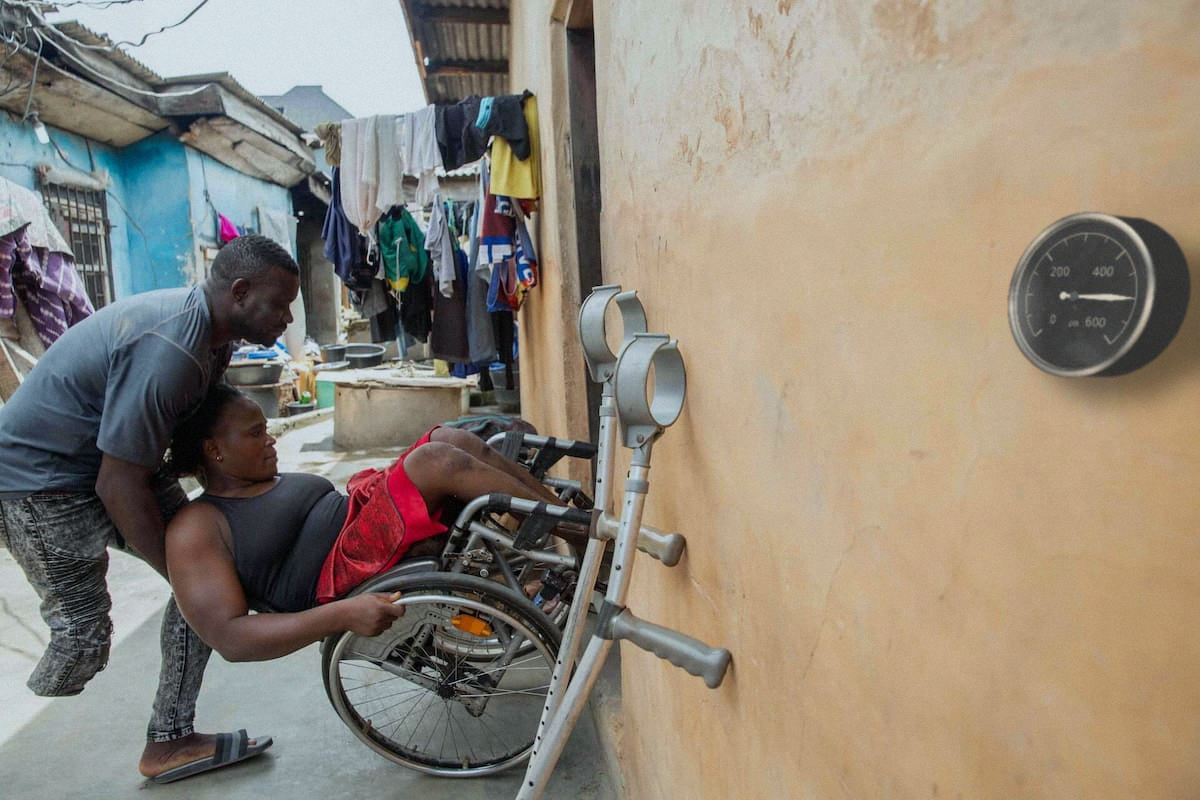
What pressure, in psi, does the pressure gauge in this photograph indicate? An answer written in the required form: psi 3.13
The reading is psi 500
